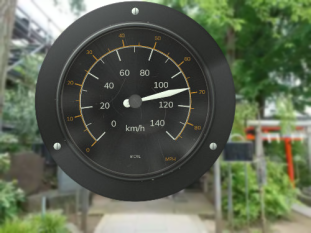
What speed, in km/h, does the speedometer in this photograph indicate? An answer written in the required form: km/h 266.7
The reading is km/h 110
